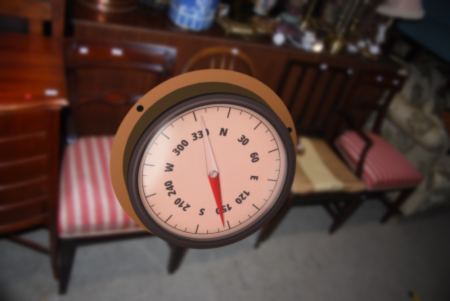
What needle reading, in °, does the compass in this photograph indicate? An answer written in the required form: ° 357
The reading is ° 155
